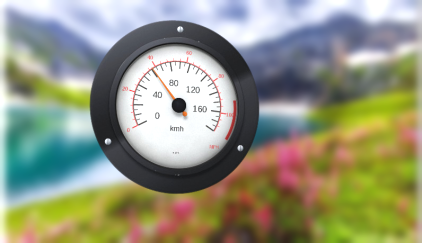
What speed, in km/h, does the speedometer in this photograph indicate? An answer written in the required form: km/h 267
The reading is km/h 60
